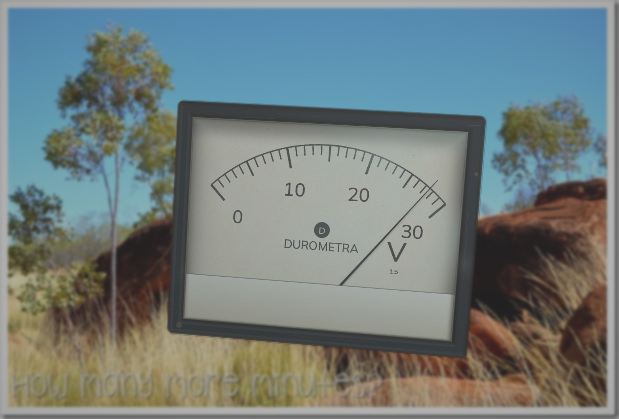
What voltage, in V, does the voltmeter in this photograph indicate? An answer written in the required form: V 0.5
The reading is V 27.5
